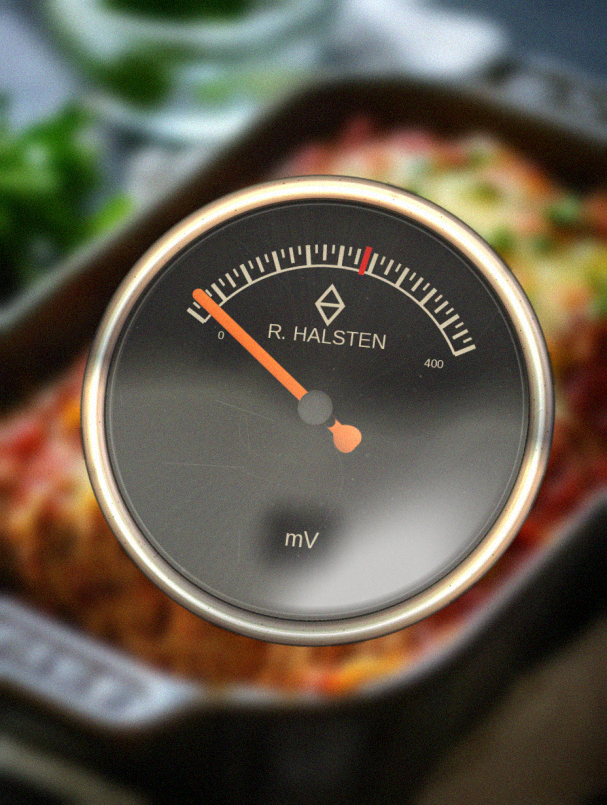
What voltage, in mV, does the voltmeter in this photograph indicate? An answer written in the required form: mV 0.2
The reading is mV 20
